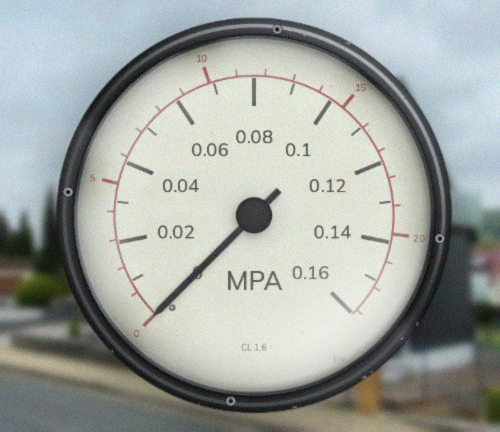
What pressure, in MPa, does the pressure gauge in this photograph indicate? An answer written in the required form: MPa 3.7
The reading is MPa 0
